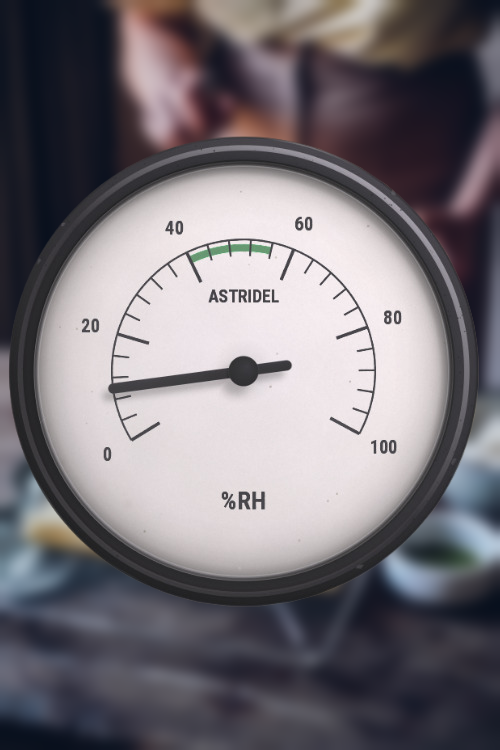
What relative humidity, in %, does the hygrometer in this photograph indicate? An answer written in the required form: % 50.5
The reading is % 10
